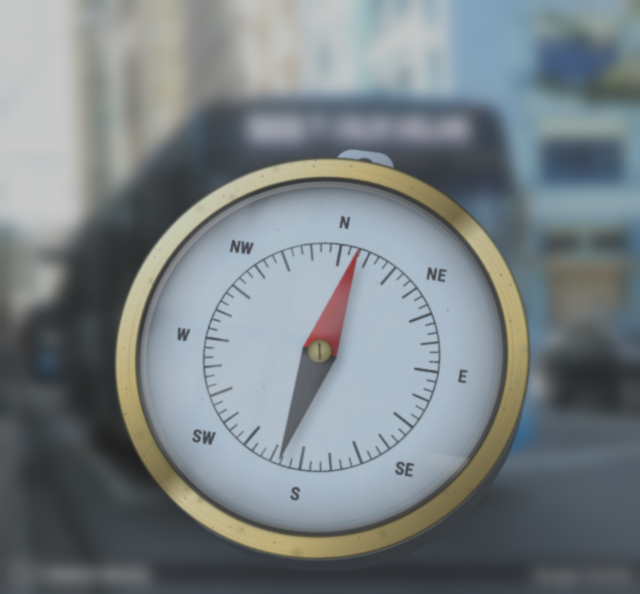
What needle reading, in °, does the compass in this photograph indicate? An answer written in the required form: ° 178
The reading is ° 10
